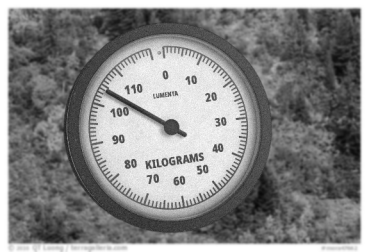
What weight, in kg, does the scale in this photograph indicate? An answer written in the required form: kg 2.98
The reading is kg 104
